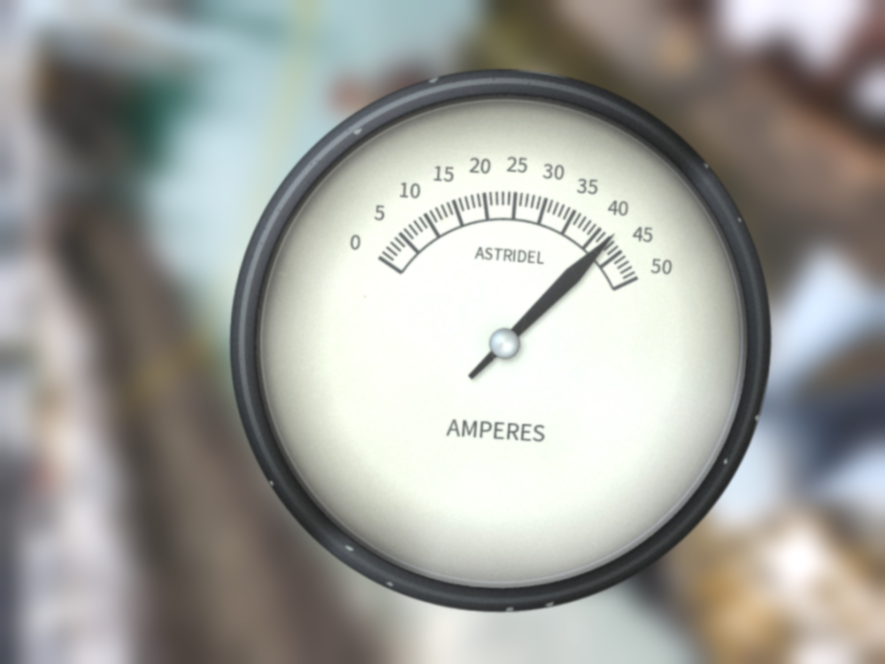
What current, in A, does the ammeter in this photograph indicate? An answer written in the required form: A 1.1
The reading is A 42
